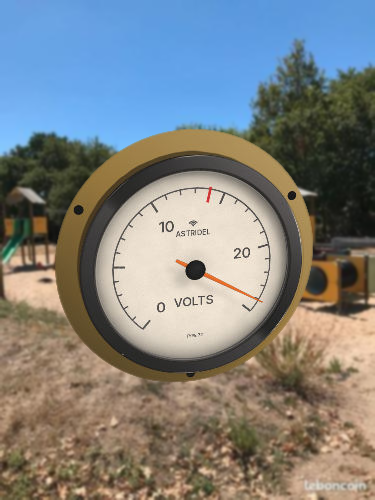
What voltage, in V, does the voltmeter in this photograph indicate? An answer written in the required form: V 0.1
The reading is V 24
